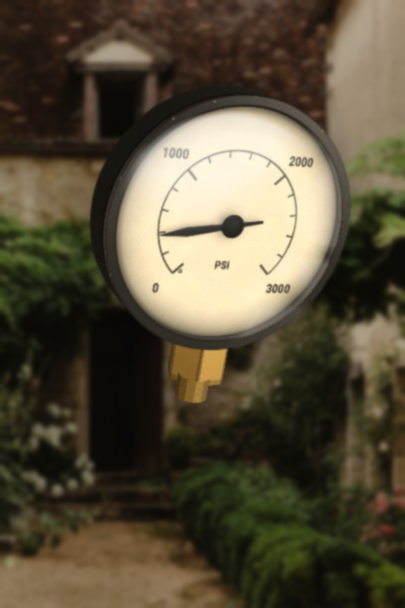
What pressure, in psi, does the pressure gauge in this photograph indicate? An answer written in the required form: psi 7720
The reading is psi 400
